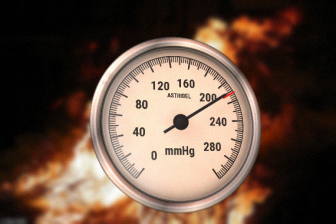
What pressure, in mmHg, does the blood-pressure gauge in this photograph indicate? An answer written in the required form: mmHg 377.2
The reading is mmHg 210
